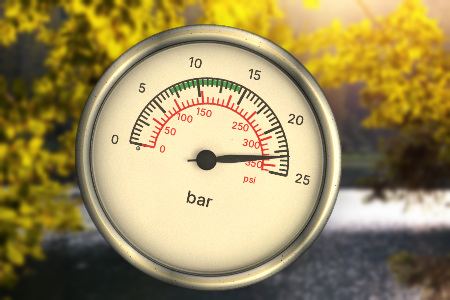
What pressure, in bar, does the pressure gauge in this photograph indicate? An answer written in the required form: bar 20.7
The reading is bar 23
